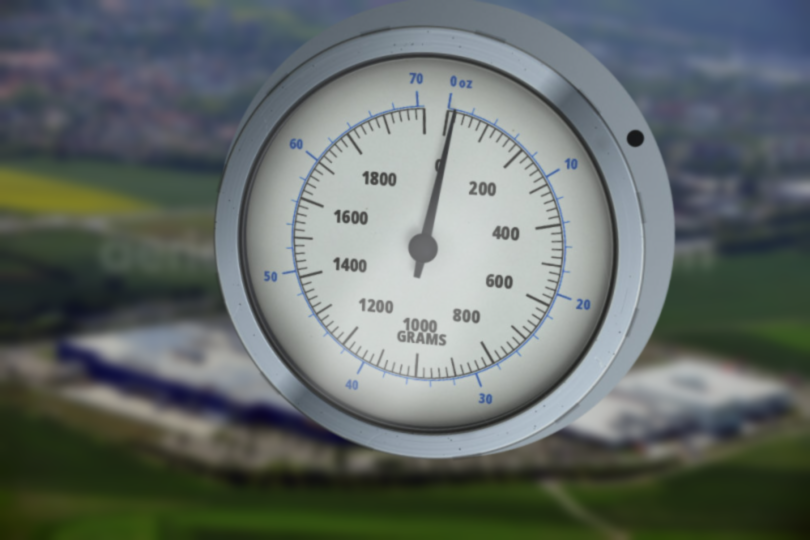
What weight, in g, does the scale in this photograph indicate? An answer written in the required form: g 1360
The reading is g 20
